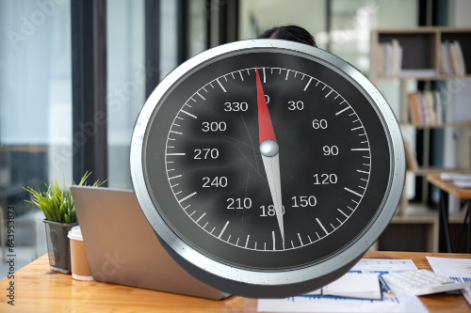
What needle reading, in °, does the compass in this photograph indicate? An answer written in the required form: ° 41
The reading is ° 355
